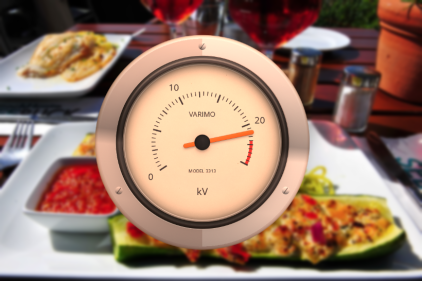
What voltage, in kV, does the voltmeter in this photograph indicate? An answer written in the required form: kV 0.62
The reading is kV 21
